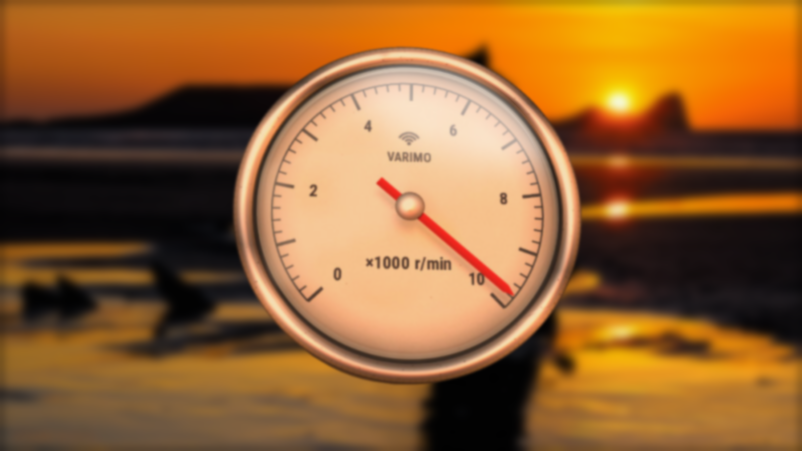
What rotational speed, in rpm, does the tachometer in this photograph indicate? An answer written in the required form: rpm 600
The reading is rpm 9800
